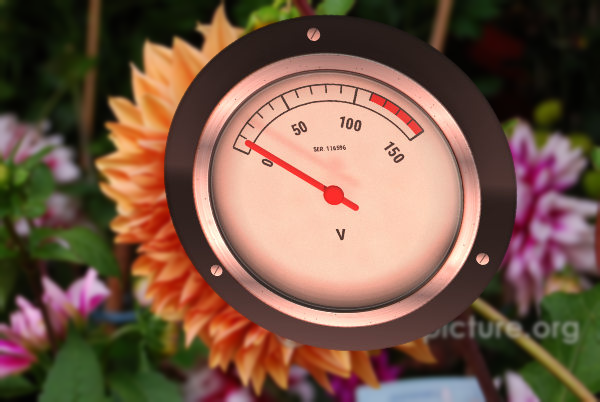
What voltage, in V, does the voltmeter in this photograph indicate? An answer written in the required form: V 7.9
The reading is V 10
